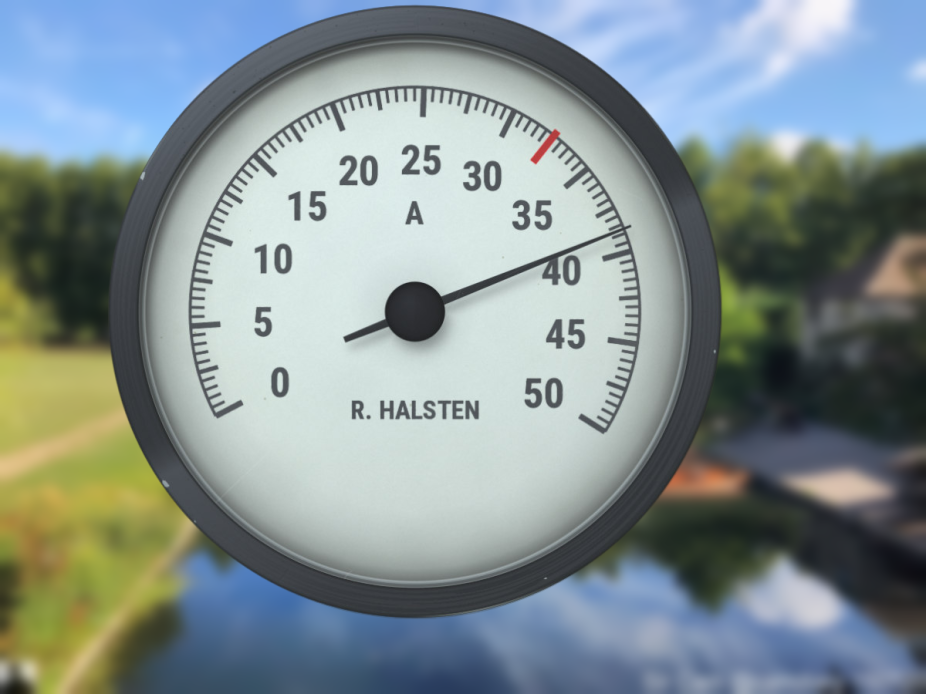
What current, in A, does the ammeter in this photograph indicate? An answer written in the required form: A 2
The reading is A 38.75
